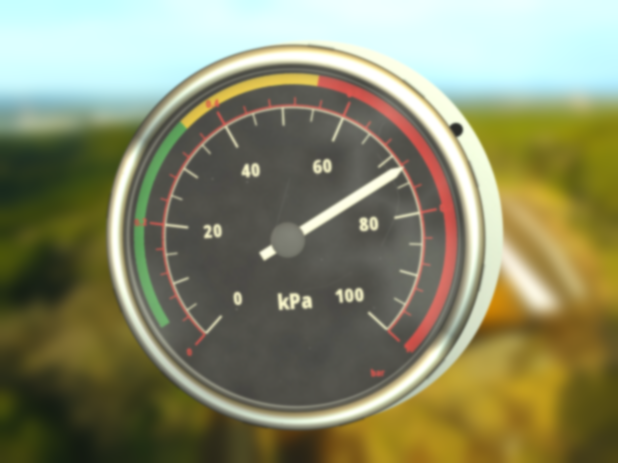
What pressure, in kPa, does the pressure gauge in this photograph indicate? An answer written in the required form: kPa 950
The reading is kPa 72.5
